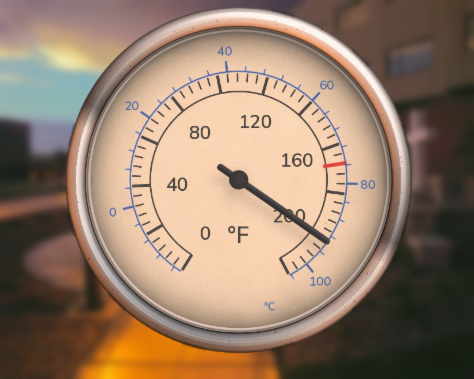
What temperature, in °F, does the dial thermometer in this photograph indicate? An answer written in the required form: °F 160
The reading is °F 200
